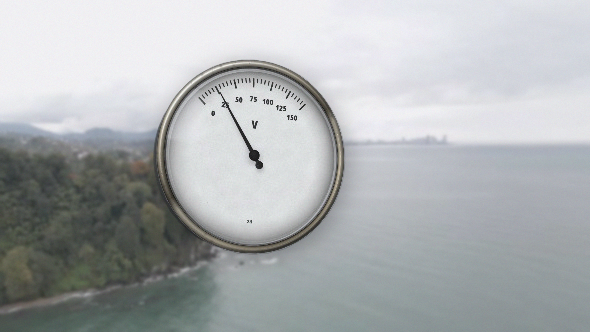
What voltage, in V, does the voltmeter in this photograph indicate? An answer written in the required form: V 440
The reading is V 25
